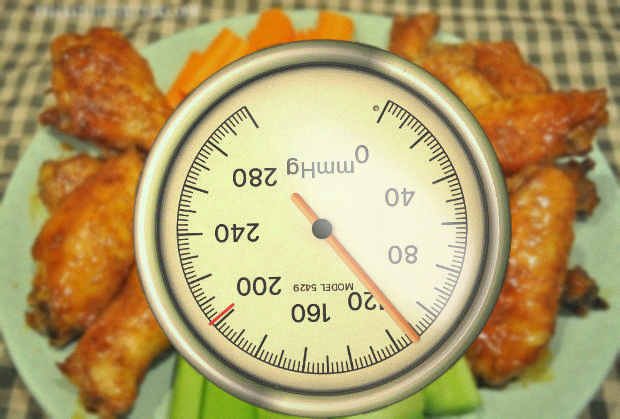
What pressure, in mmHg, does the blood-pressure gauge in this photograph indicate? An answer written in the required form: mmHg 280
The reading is mmHg 112
